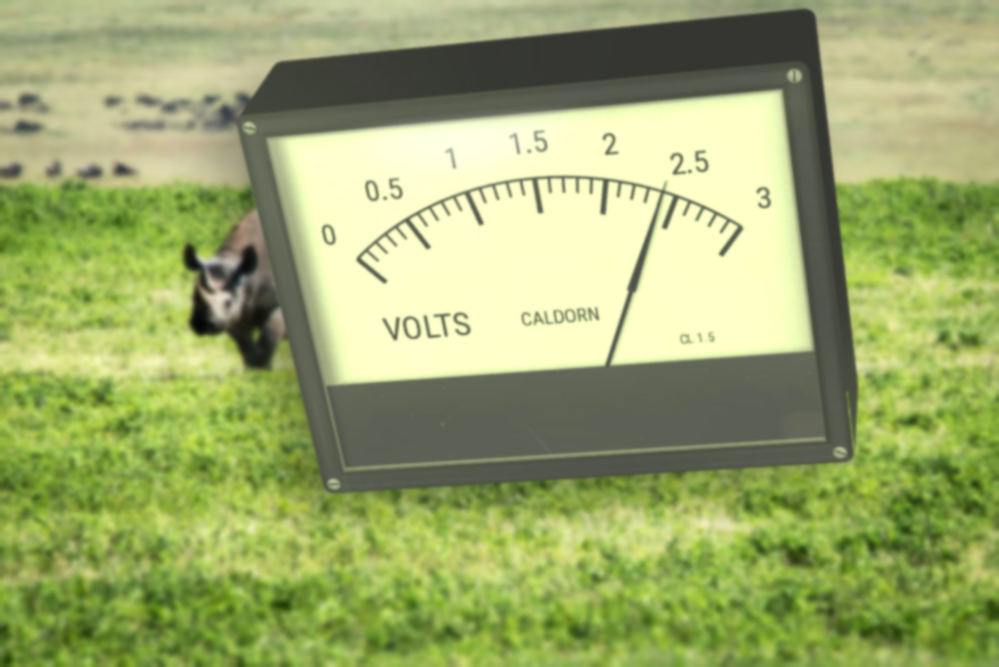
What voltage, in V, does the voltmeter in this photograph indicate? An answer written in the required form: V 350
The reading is V 2.4
